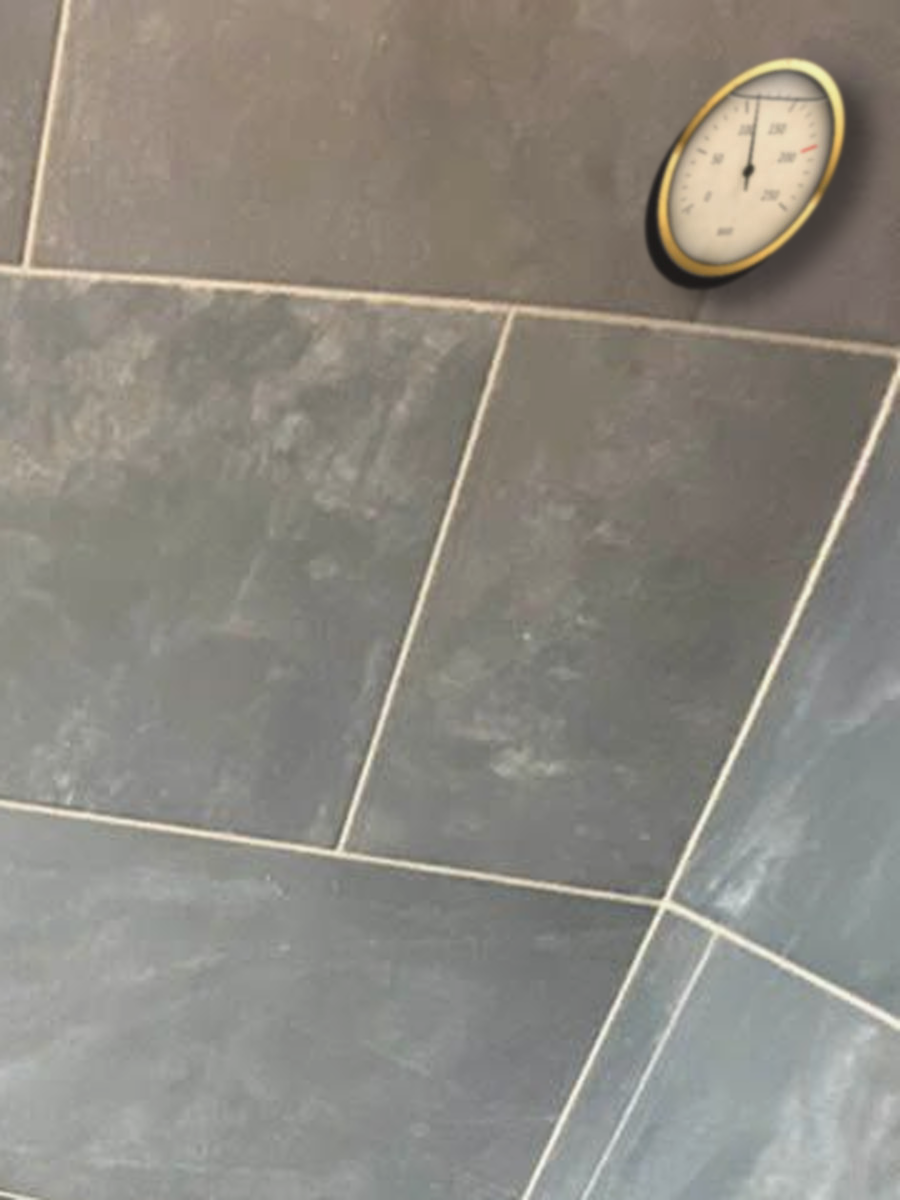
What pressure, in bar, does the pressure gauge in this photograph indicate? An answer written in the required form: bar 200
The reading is bar 110
